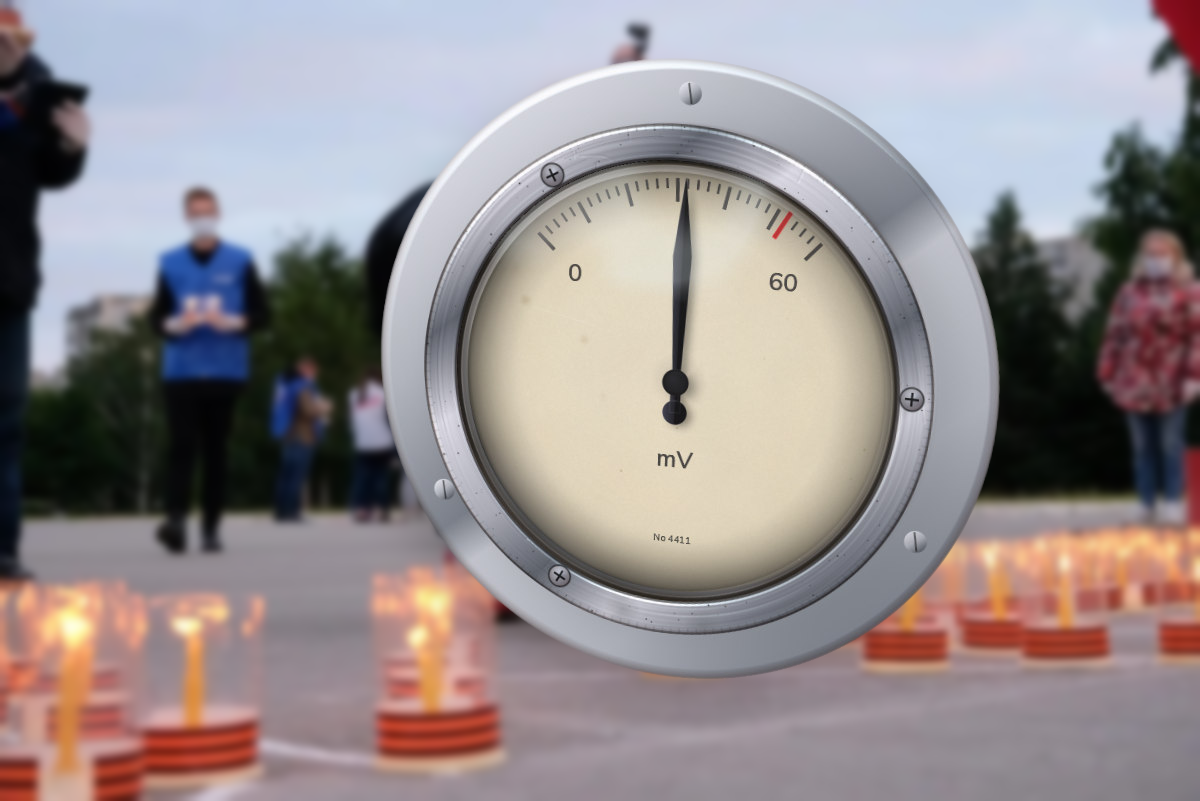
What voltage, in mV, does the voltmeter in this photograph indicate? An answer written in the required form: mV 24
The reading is mV 32
